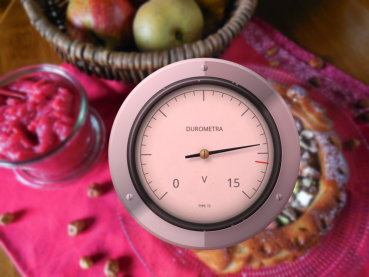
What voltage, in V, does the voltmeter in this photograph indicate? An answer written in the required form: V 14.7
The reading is V 12
